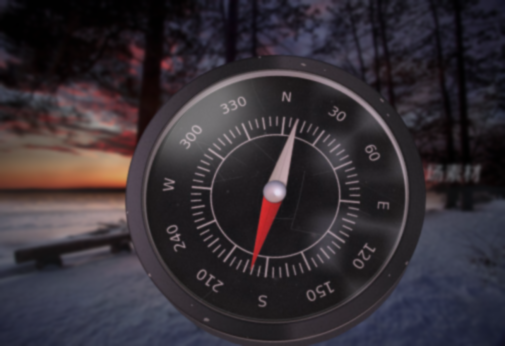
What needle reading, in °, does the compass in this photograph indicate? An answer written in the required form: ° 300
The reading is ° 190
